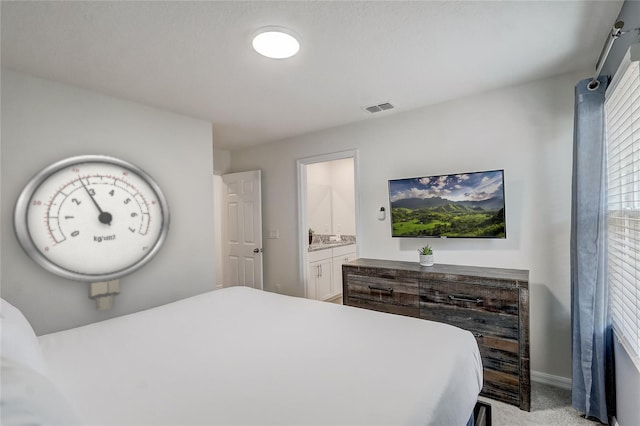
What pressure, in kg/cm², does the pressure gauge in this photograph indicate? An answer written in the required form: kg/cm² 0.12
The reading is kg/cm² 2.75
